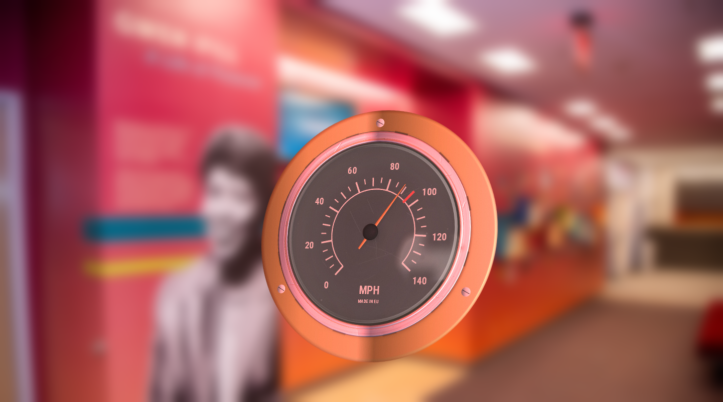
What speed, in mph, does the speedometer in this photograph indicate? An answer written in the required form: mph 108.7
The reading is mph 90
